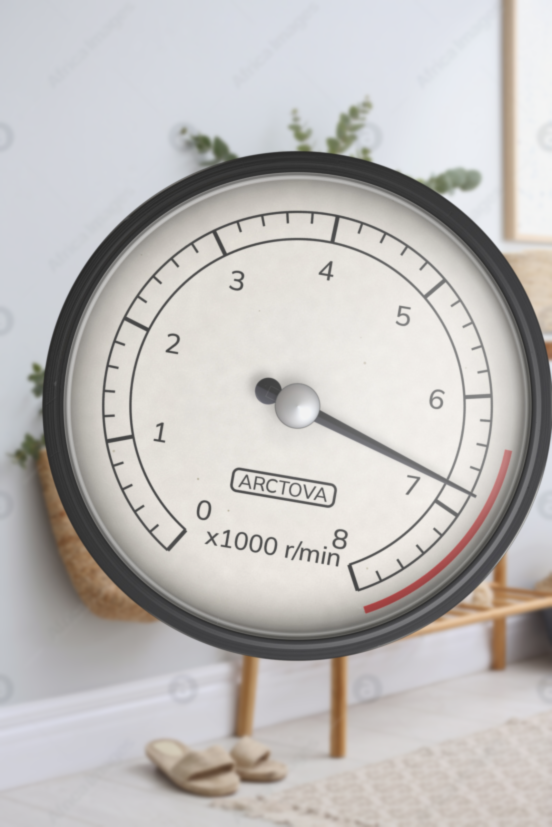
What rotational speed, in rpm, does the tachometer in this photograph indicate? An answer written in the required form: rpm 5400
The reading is rpm 6800
